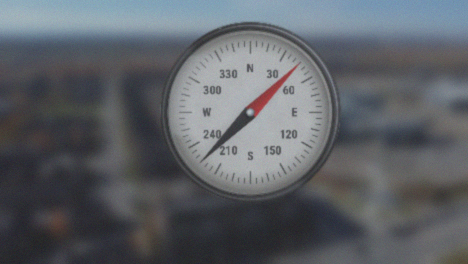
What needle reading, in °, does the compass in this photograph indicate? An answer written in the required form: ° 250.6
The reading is ° 45
